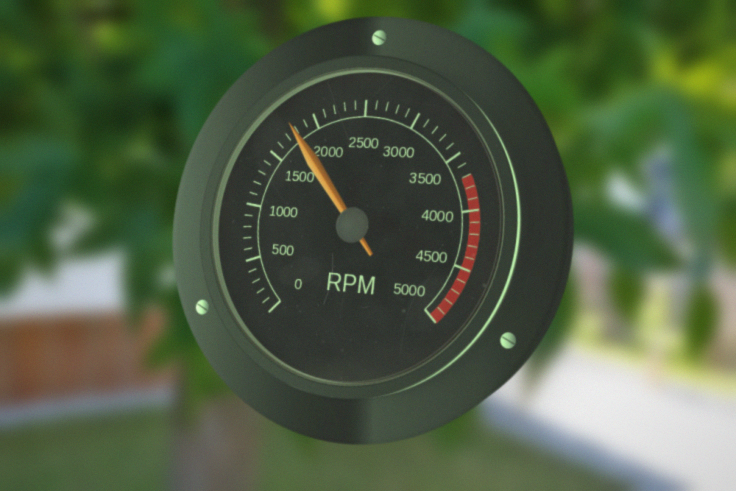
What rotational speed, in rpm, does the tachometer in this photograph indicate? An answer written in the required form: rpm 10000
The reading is rpm 1800
